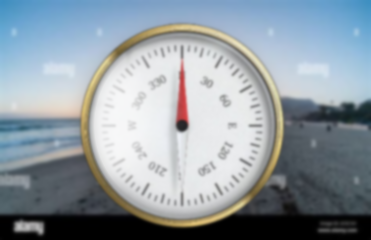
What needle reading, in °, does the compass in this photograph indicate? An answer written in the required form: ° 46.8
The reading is ° 0
